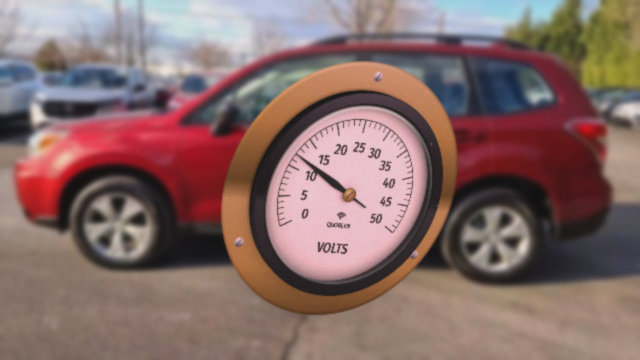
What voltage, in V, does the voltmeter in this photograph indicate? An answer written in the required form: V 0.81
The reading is V 12
